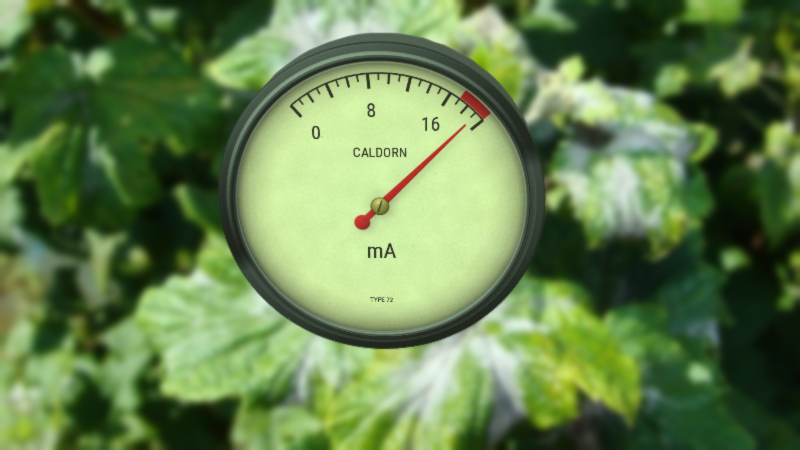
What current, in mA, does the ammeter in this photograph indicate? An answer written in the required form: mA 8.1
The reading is mA 19
